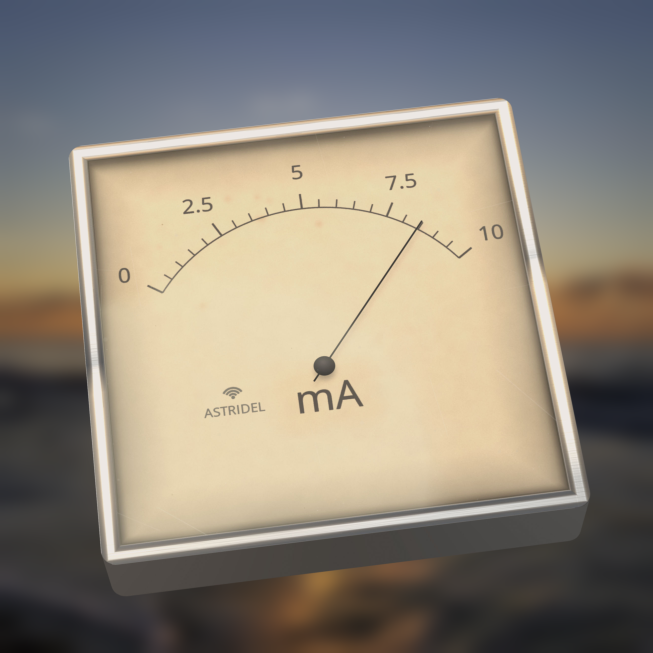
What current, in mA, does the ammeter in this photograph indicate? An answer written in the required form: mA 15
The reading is mA 8.5
